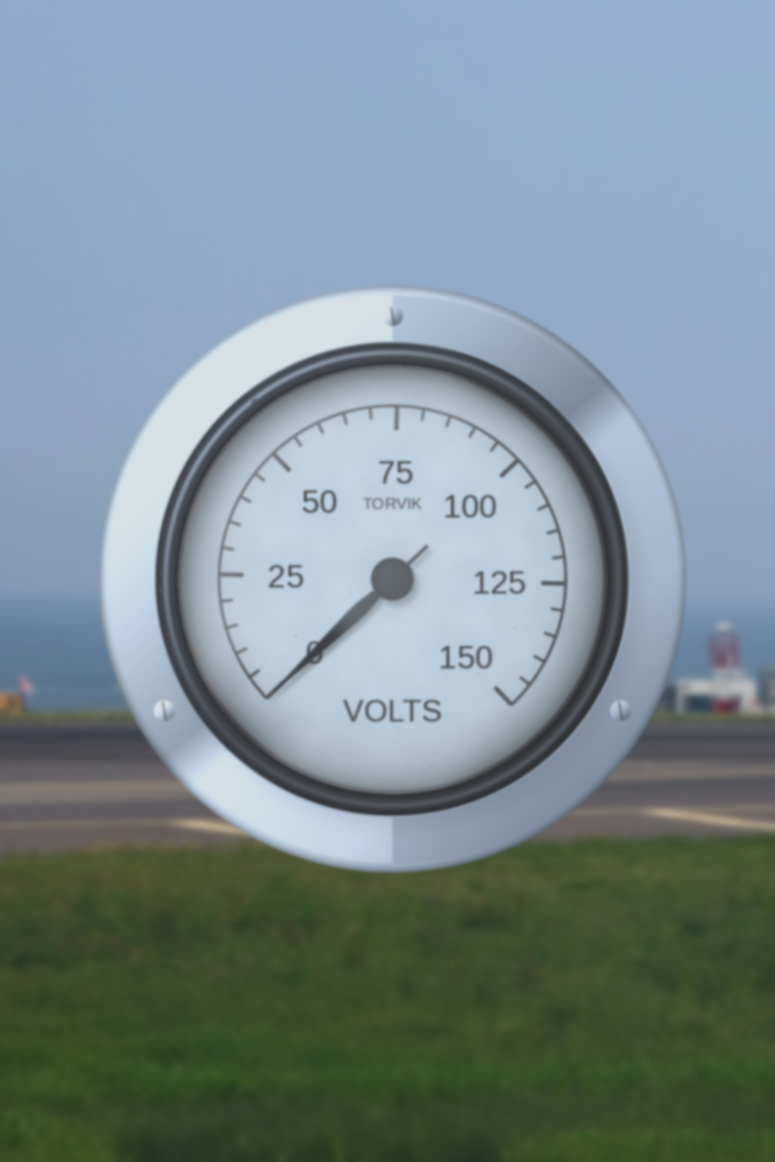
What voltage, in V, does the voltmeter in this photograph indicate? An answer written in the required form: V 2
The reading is V 0
